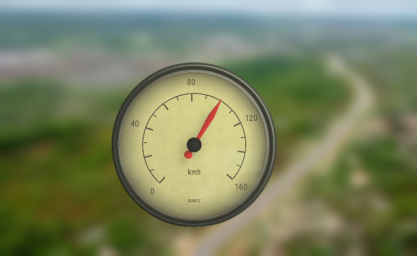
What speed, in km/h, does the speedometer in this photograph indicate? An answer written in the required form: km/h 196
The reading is km/h 100
